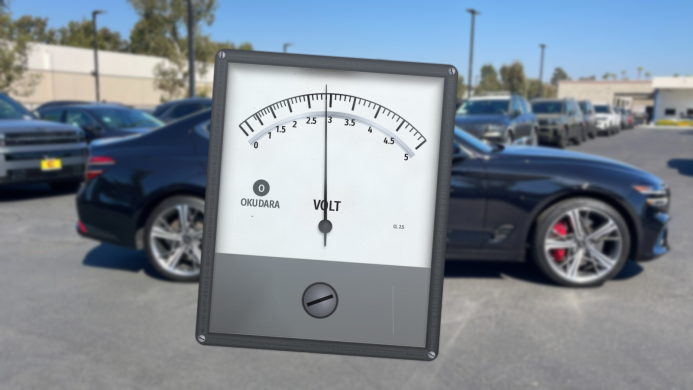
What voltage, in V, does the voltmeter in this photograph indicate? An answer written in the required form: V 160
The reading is V 2.9
